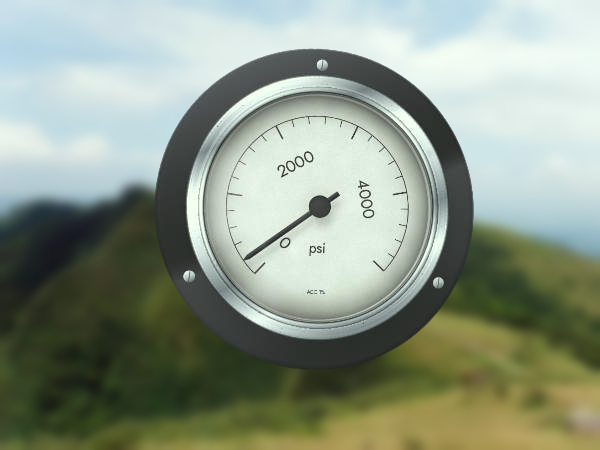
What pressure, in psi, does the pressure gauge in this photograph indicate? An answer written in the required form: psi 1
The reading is psi 200
